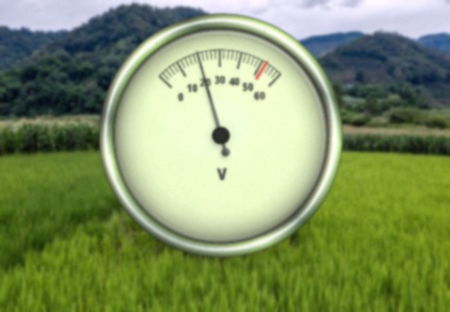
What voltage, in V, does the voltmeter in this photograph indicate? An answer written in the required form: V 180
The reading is V 20
